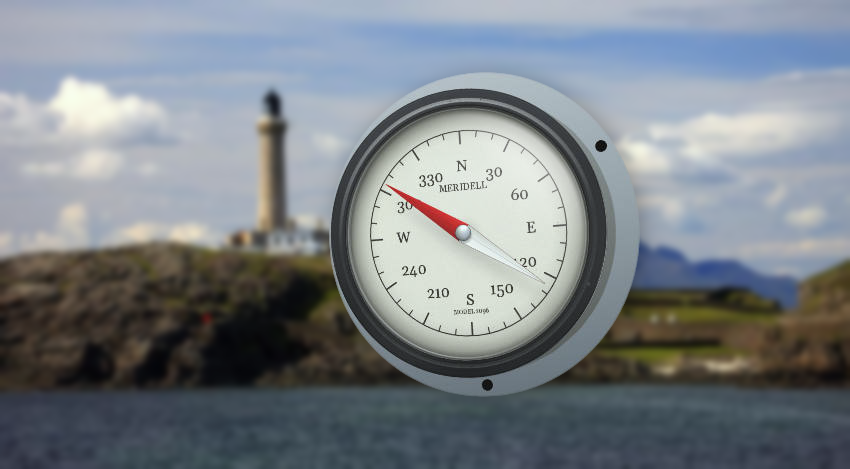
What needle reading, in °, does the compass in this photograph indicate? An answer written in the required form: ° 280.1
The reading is ° 305
